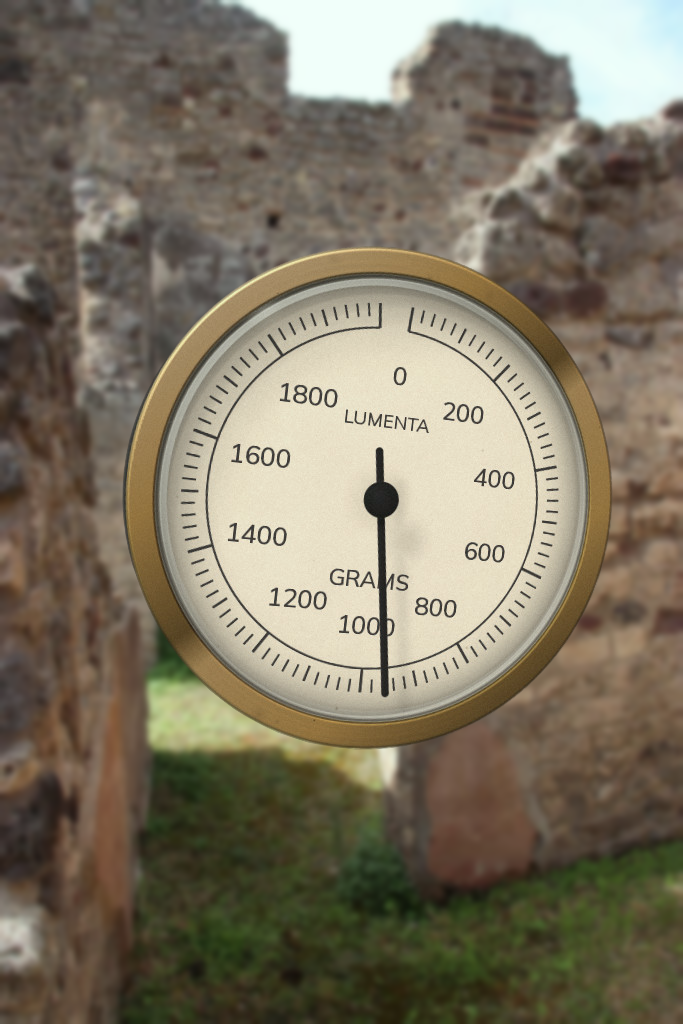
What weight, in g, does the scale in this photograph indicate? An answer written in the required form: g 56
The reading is g 960
